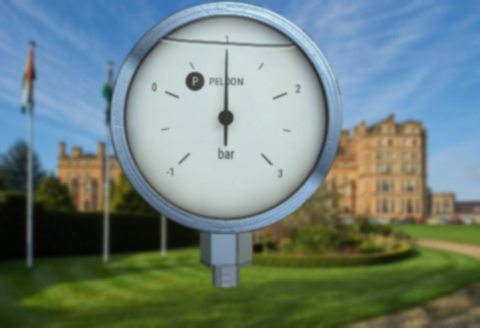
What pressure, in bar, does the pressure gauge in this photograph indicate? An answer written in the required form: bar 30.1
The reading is bar 1
